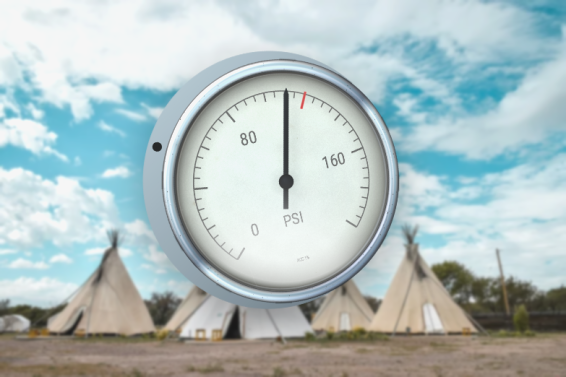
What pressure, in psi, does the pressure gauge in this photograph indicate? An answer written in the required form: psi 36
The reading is psi 110
